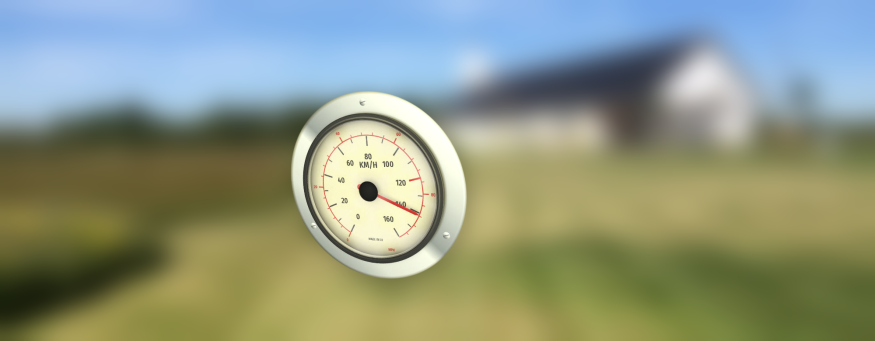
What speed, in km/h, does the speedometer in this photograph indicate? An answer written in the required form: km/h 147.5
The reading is km/h 140
